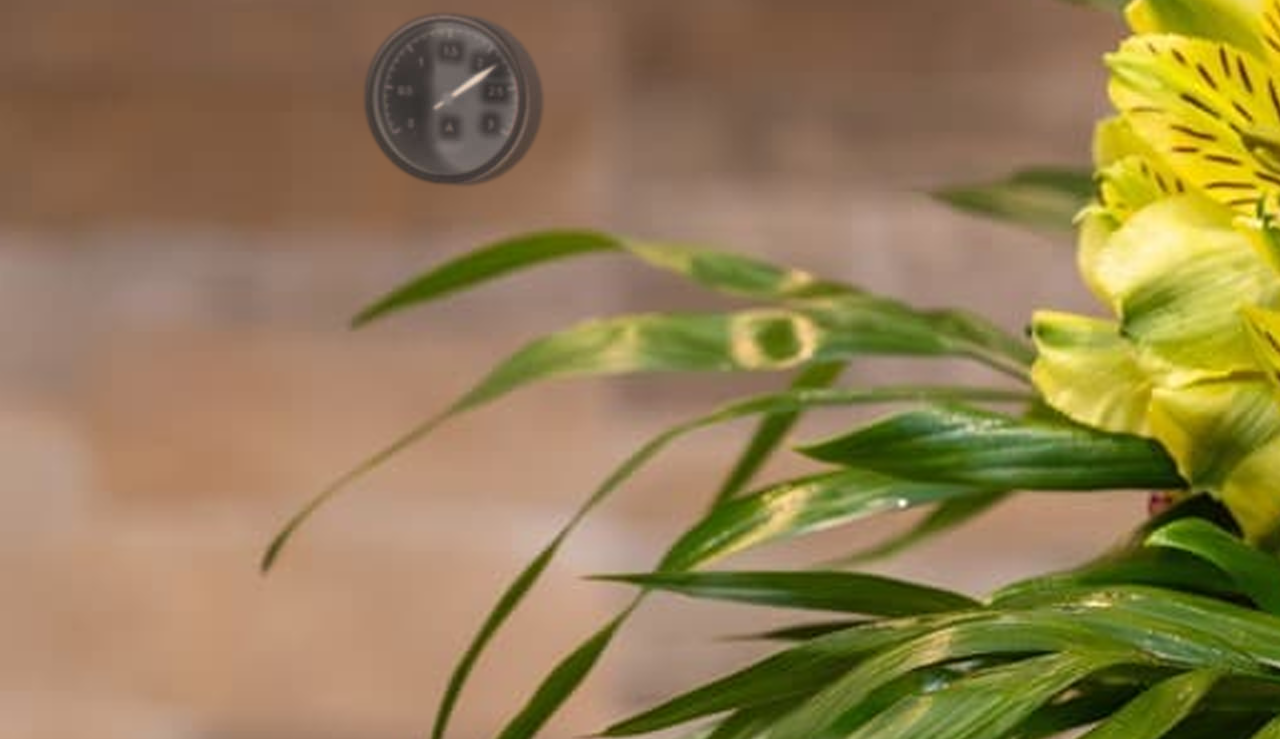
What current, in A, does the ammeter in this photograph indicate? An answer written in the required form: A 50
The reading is A 2.2
